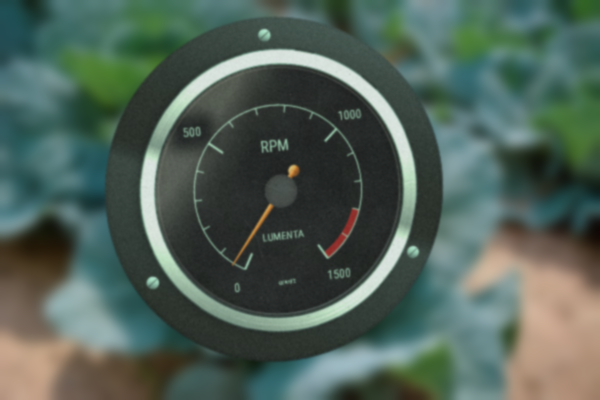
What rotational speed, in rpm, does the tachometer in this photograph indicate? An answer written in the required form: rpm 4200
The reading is rpm 50
